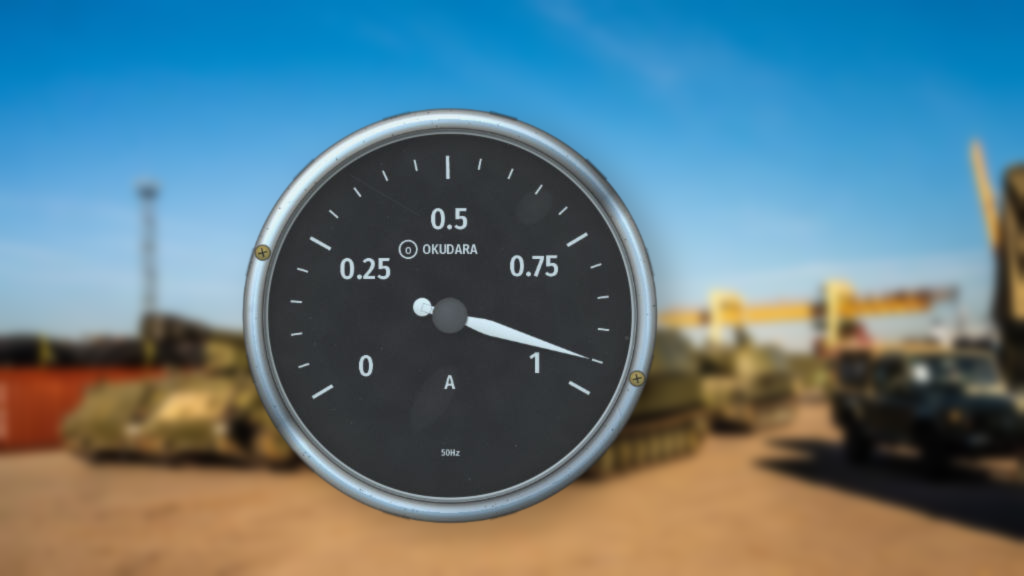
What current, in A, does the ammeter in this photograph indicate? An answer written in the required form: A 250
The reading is A 0.95
